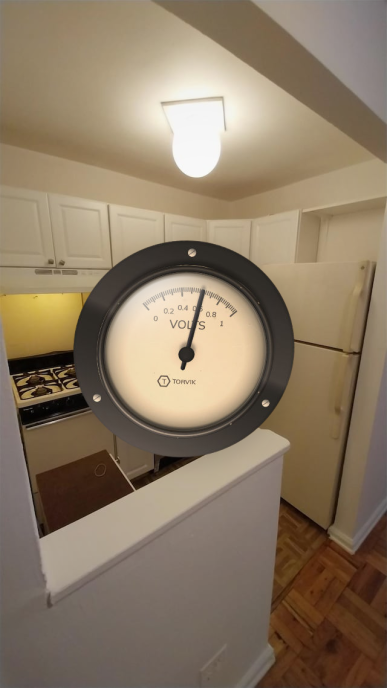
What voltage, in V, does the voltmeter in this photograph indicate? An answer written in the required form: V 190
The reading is V 0.6
